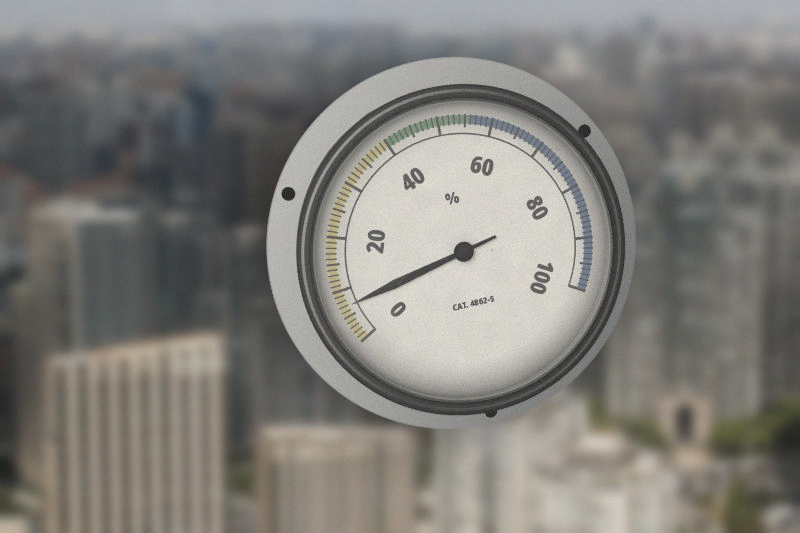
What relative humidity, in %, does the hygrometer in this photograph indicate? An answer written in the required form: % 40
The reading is % 7
